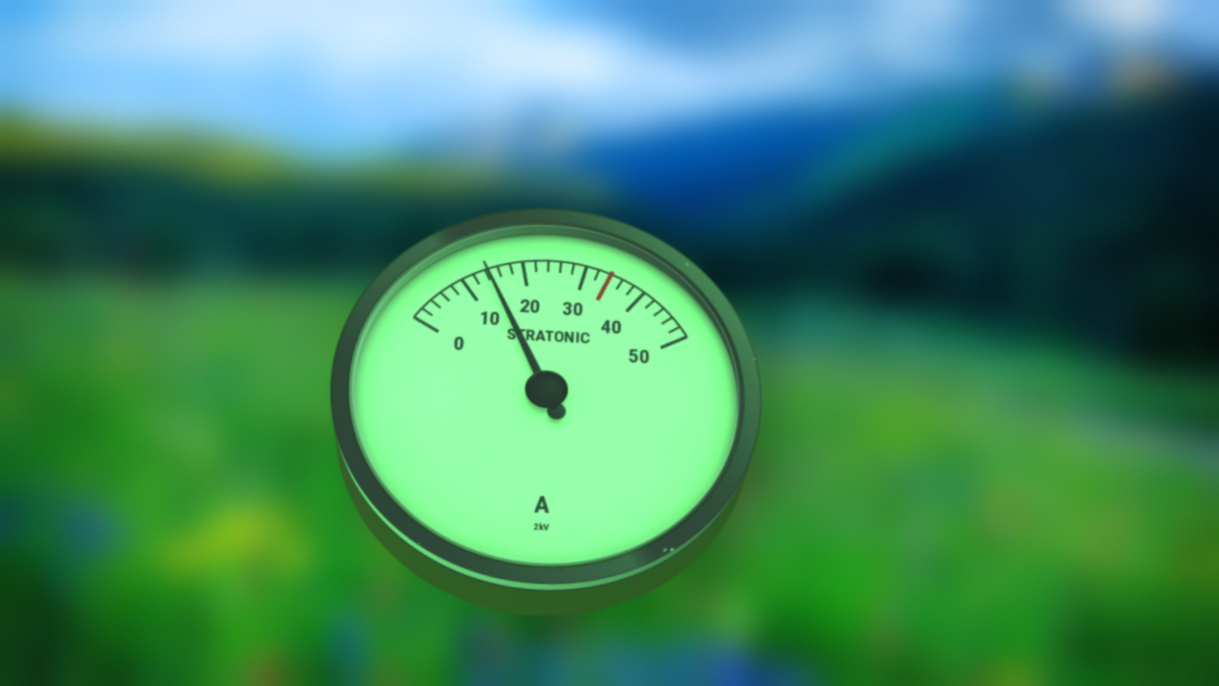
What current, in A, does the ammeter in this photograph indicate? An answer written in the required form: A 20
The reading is A 14
